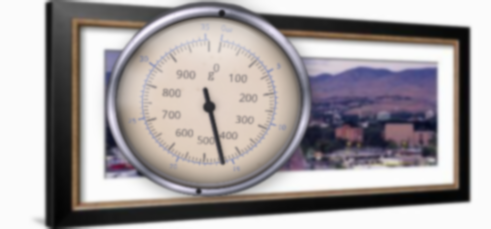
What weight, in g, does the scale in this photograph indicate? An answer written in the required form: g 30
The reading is g 450
